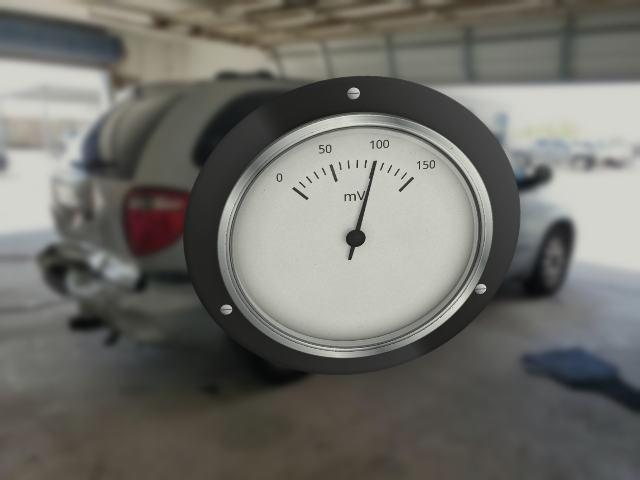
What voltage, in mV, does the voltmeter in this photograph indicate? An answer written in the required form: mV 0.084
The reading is mV 100
